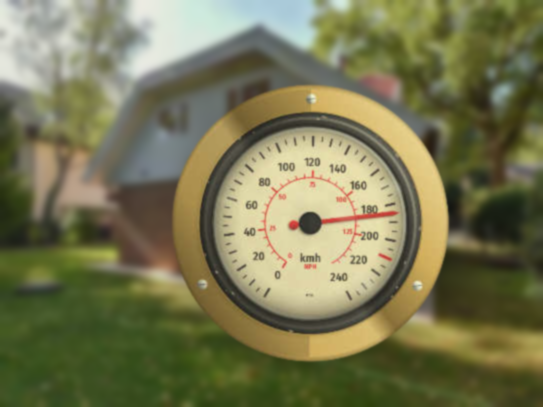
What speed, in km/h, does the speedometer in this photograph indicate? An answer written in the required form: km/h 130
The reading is km/h 185
